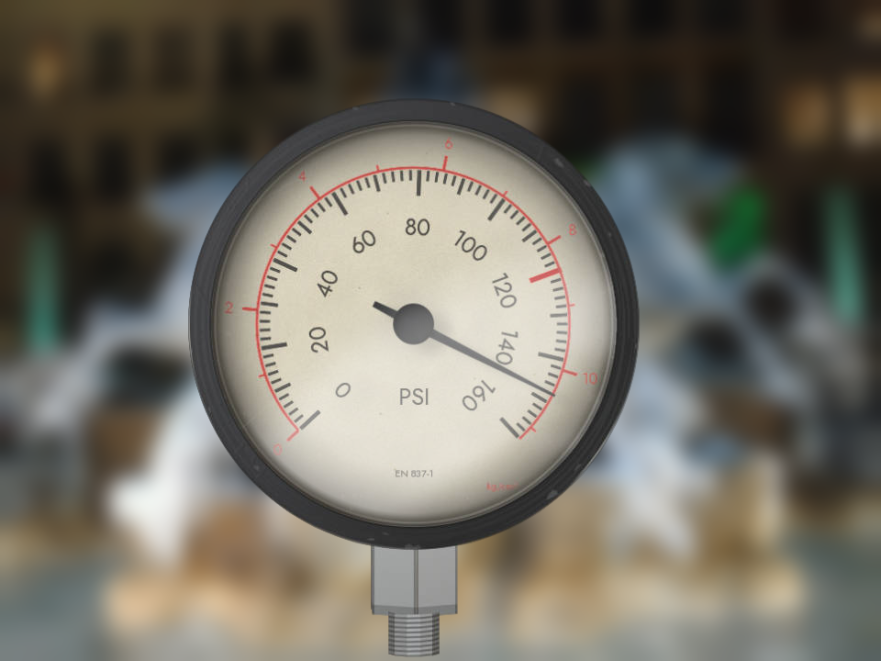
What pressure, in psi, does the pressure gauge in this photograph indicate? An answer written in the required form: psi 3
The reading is psi 148
